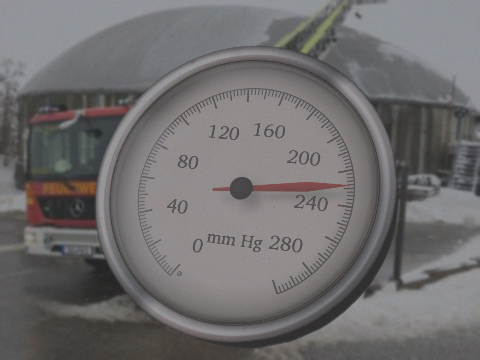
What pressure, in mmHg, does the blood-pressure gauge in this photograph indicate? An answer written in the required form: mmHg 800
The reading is mmHg 230
